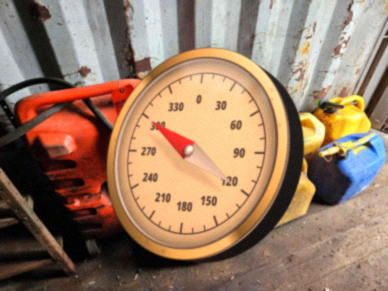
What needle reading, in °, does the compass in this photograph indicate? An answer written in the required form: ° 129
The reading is ° 300
